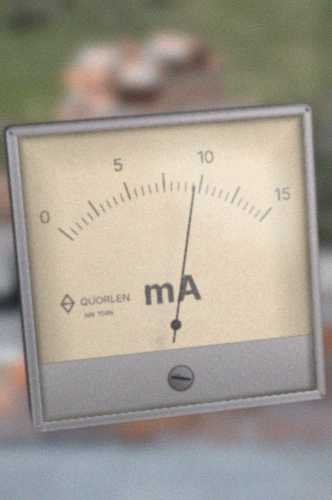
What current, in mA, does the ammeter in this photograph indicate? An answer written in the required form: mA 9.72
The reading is mA 9.5
